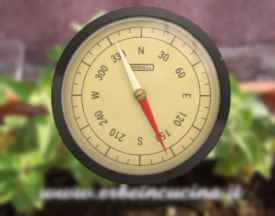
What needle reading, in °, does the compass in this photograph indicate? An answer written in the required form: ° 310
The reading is ° 155
